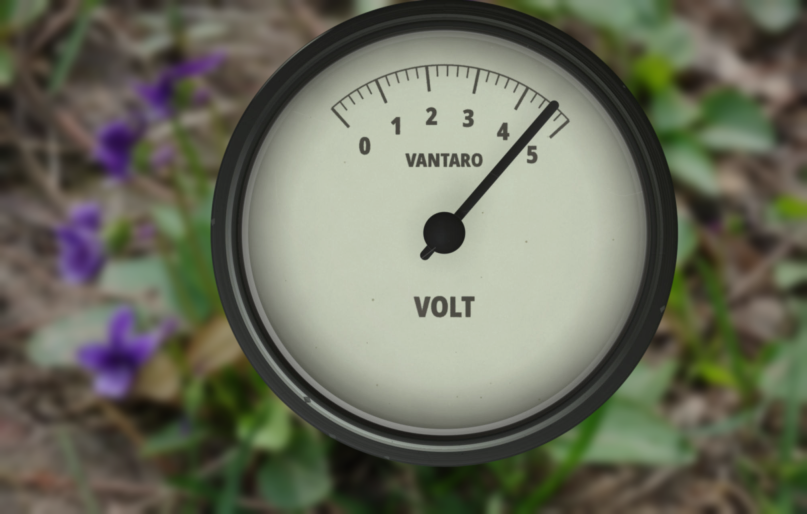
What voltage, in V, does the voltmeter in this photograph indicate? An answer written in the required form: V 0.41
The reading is V 4.6
